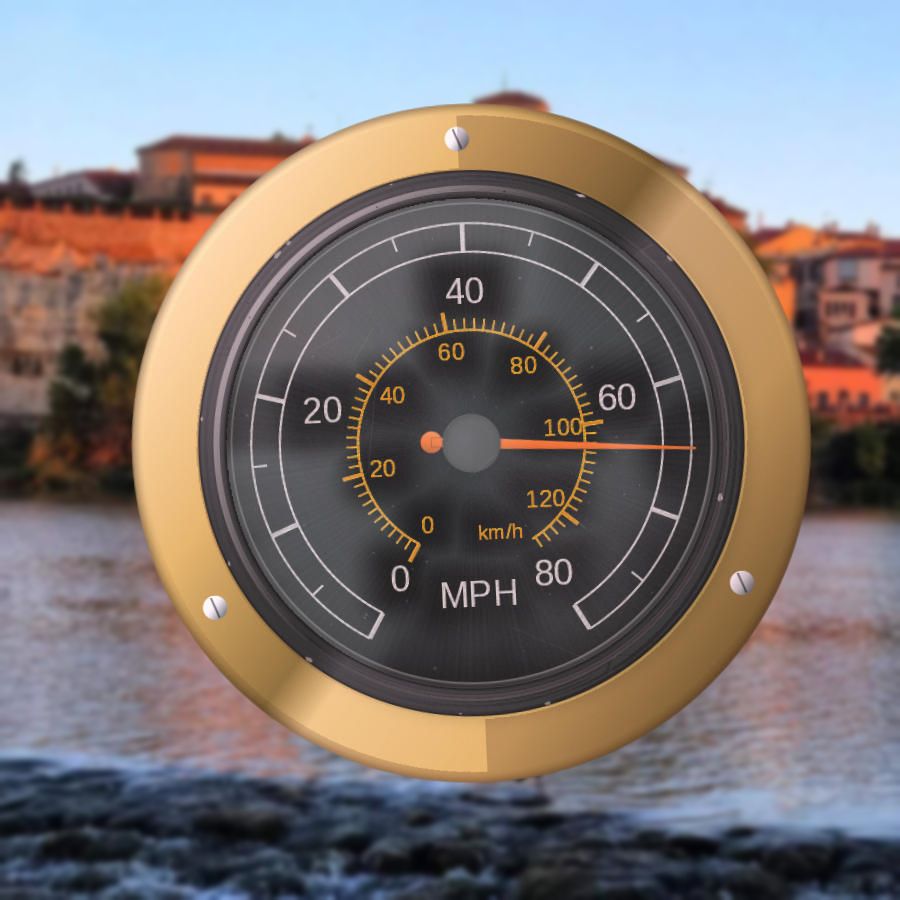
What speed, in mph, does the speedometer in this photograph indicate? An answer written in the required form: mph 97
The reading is mph 65
